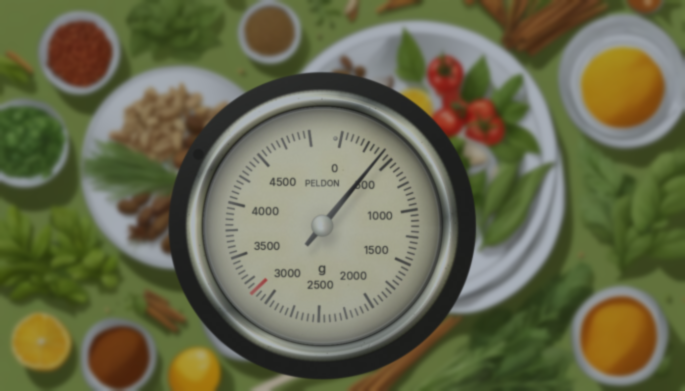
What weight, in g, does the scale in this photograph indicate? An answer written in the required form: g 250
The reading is g 400
